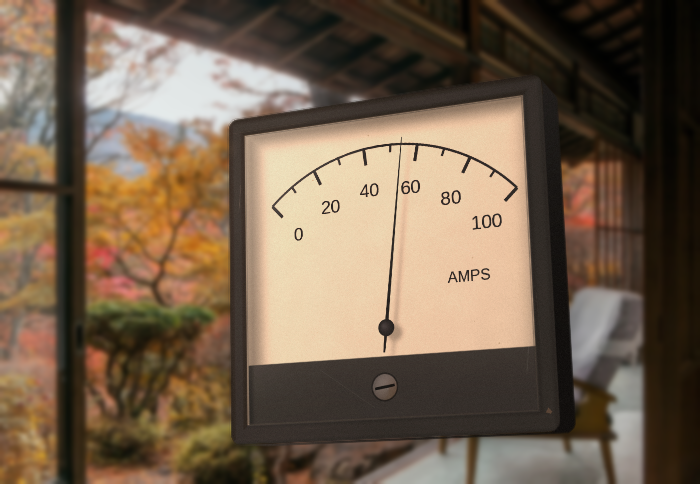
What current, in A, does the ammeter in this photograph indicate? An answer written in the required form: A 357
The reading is A 55
